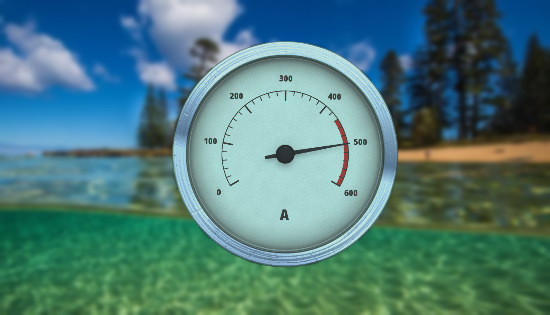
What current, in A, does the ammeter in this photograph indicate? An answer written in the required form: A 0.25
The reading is A 500
